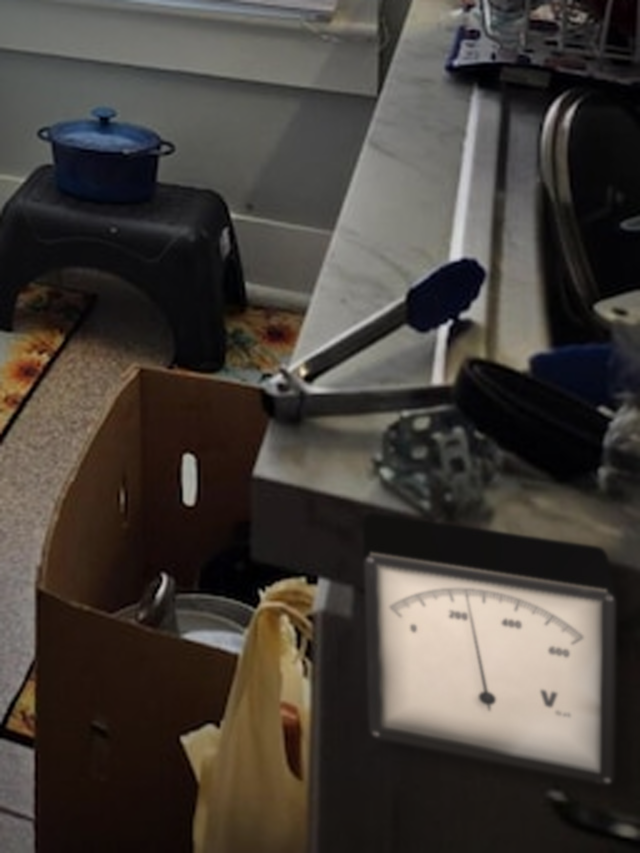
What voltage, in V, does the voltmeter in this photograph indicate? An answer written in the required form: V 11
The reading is V 250
